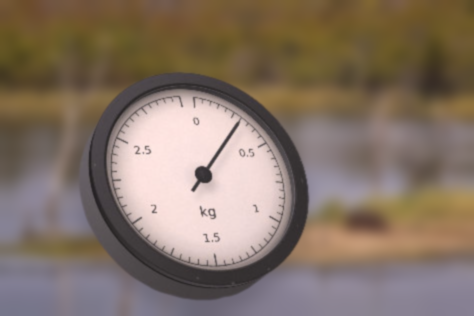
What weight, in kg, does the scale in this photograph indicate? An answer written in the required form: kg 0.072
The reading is kg 0.3
